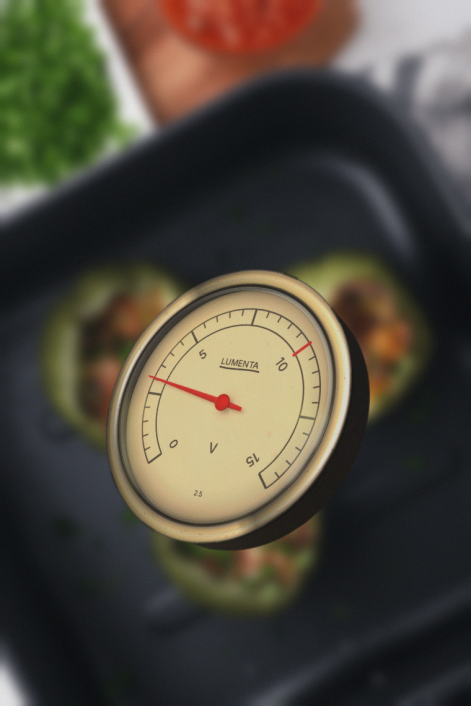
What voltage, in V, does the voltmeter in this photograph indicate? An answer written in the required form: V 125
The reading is V 3
